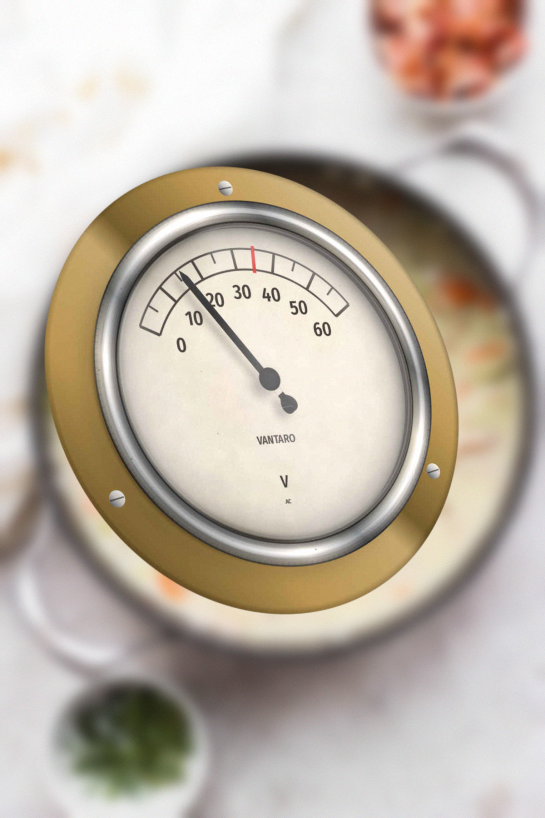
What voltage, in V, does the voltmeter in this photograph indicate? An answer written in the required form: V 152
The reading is V 15
